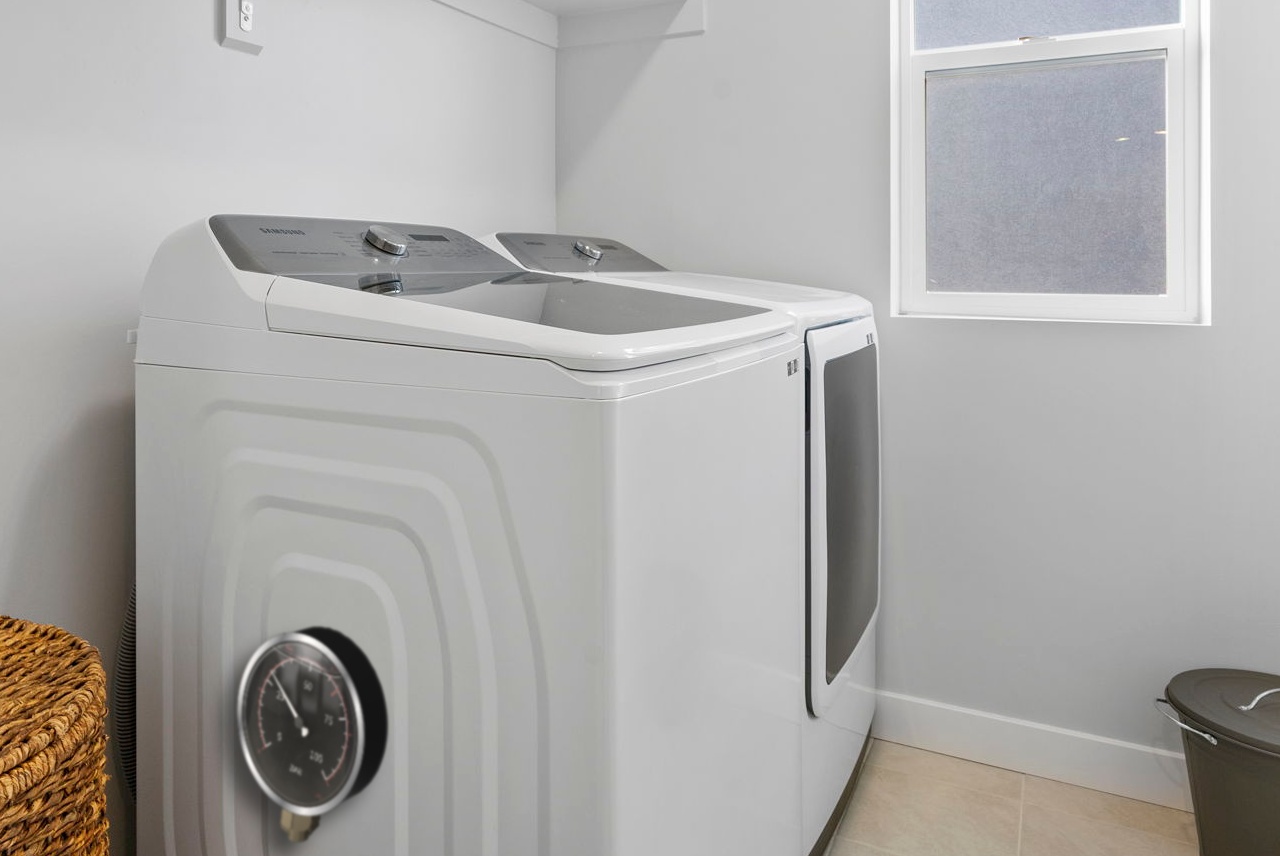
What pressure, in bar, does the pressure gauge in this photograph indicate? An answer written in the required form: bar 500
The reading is bar 30
